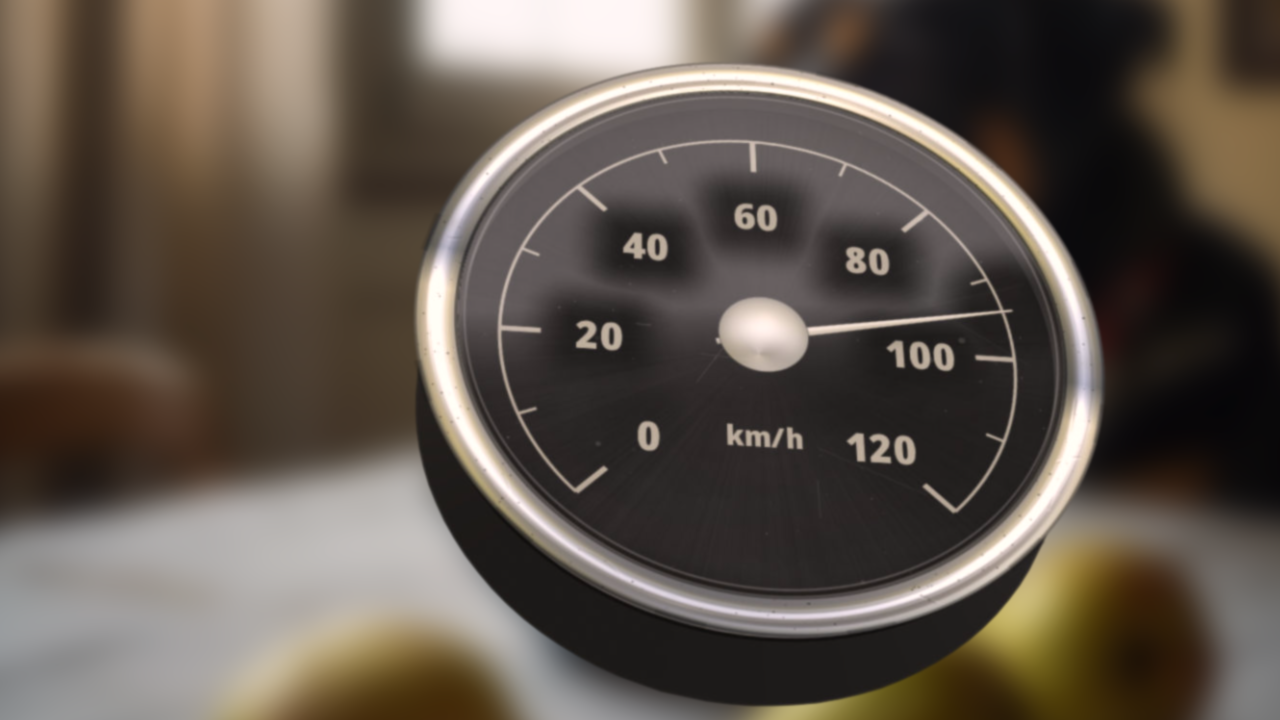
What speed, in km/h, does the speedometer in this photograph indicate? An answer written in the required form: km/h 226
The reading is km/h 95
